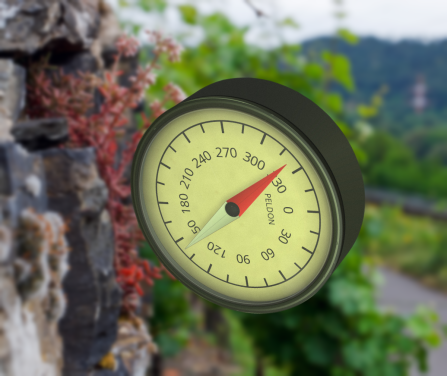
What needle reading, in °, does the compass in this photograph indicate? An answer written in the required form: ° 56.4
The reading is ° 322.5
